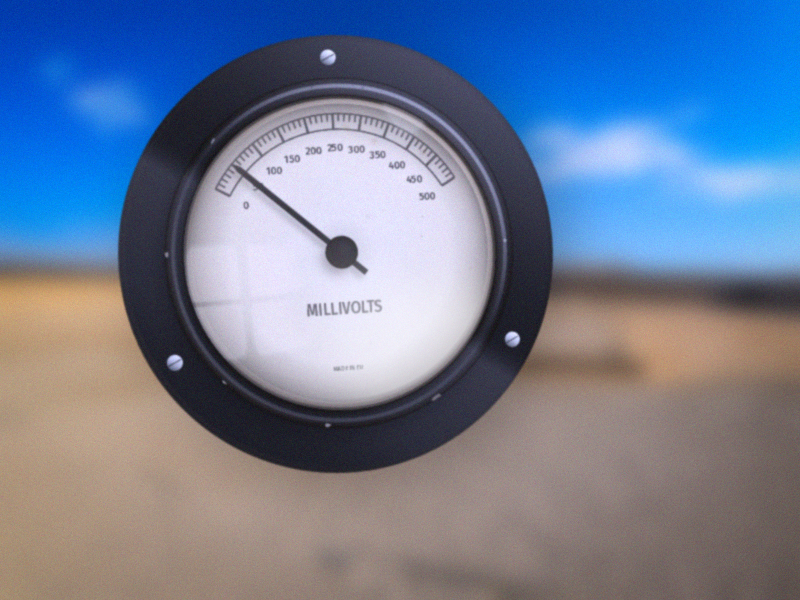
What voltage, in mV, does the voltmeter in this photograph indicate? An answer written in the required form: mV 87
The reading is mV 50
